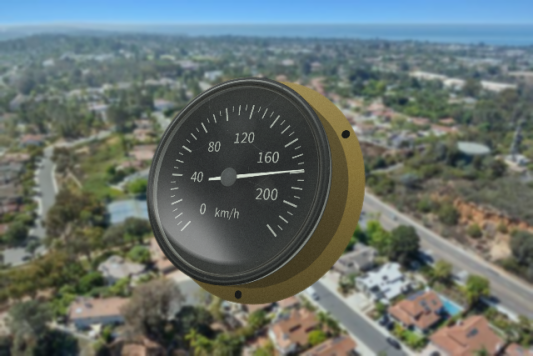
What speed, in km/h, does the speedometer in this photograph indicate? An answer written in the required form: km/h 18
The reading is km/h 180
